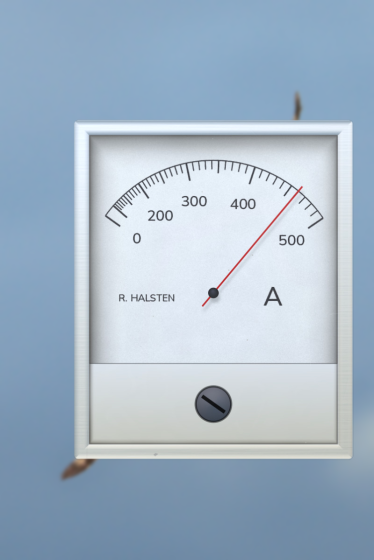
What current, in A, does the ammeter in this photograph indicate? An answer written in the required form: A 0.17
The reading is A 460
